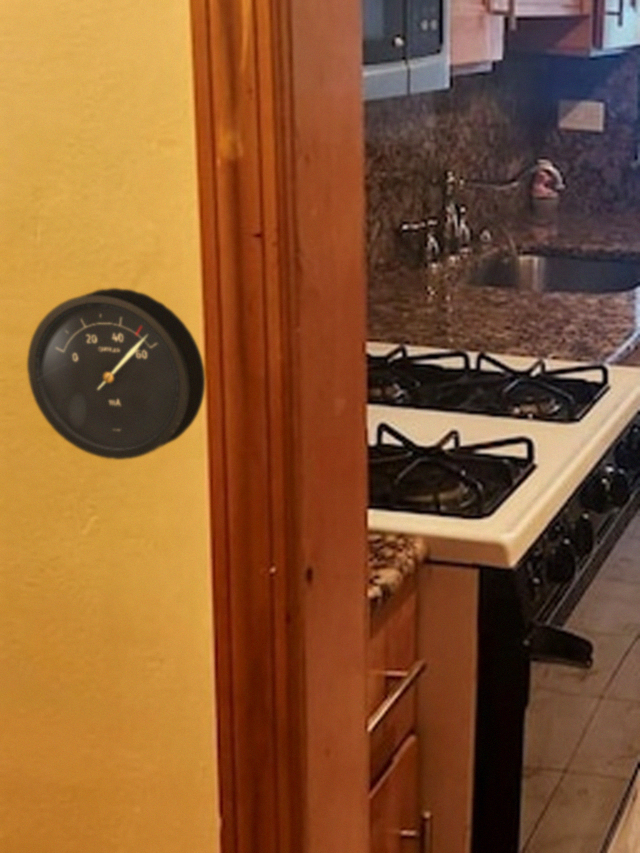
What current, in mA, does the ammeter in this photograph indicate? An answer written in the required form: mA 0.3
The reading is mA 55
